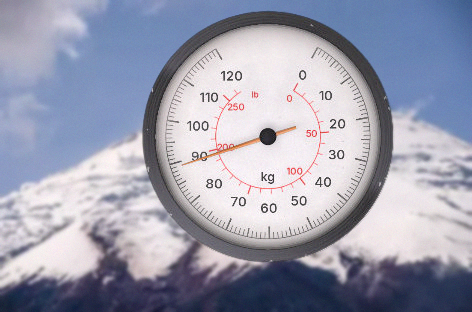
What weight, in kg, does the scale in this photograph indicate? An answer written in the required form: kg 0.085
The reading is kg 89
